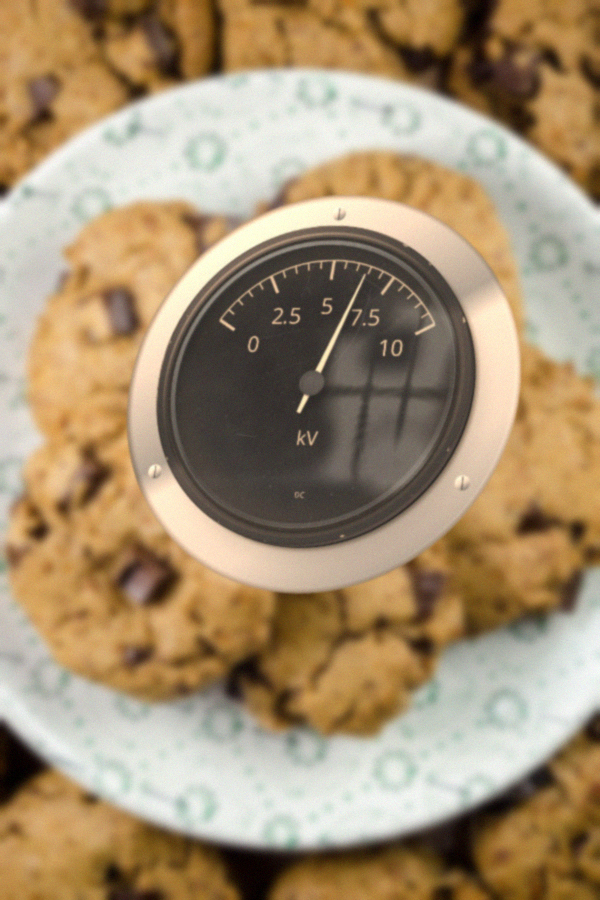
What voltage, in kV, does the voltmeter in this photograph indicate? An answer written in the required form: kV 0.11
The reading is kV 6.5
